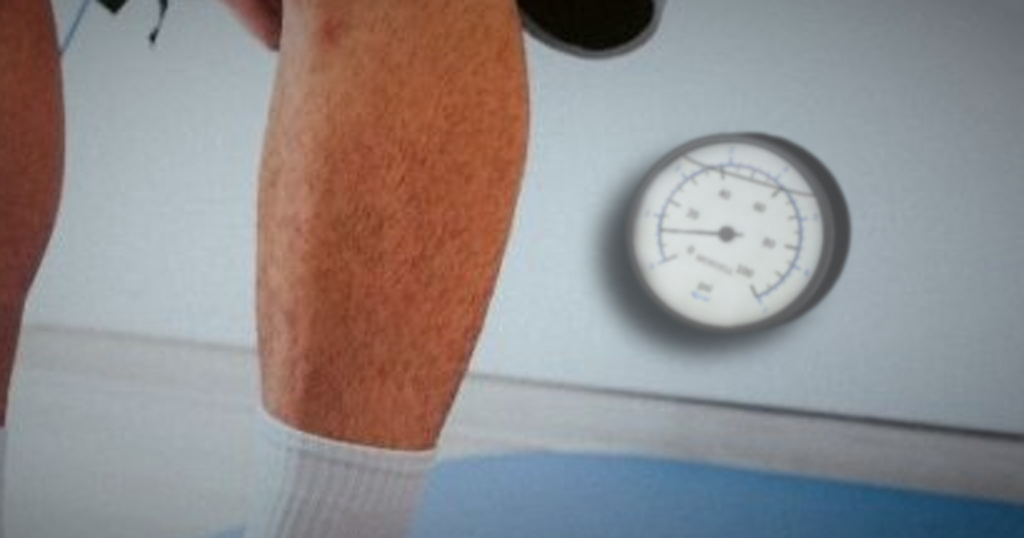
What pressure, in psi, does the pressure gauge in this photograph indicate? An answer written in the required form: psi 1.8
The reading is psi 10
